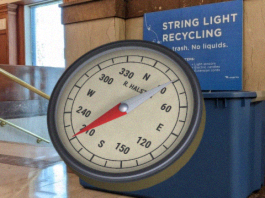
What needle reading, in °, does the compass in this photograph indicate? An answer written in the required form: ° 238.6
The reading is ° 210
